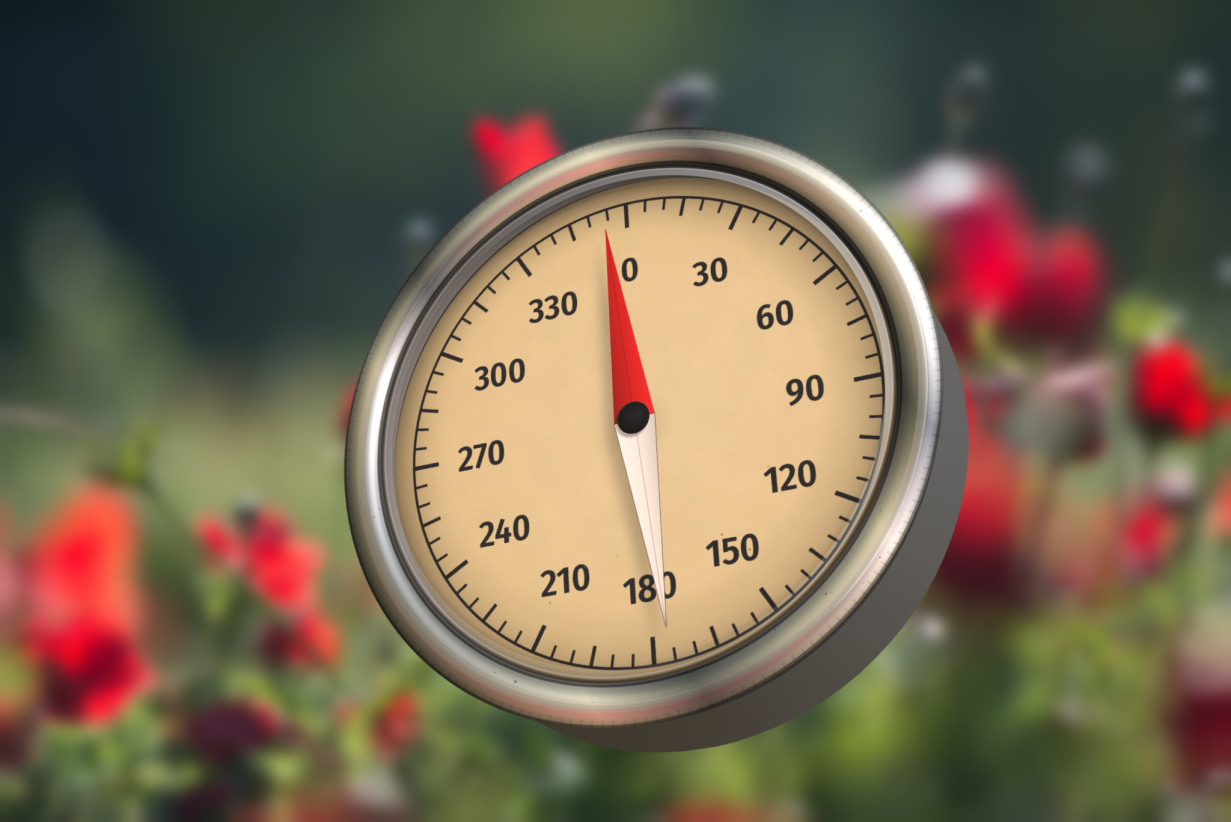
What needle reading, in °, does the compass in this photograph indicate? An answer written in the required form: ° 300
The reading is ° 355
